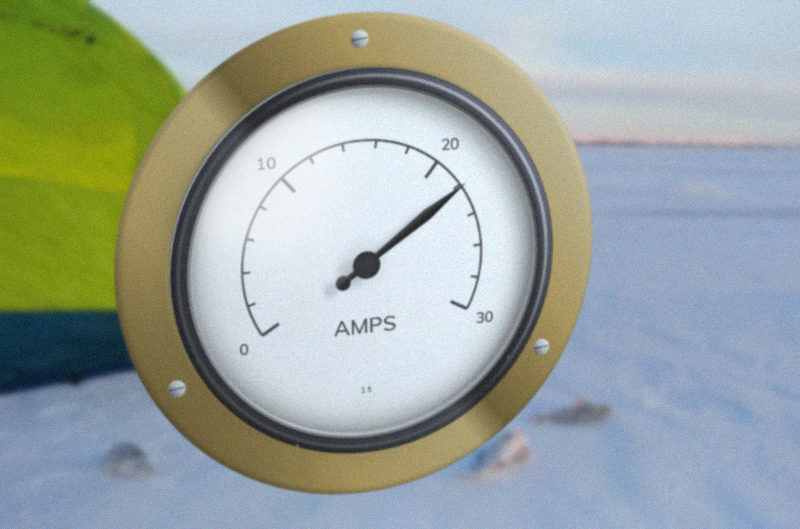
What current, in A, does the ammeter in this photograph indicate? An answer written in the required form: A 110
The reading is A 22
